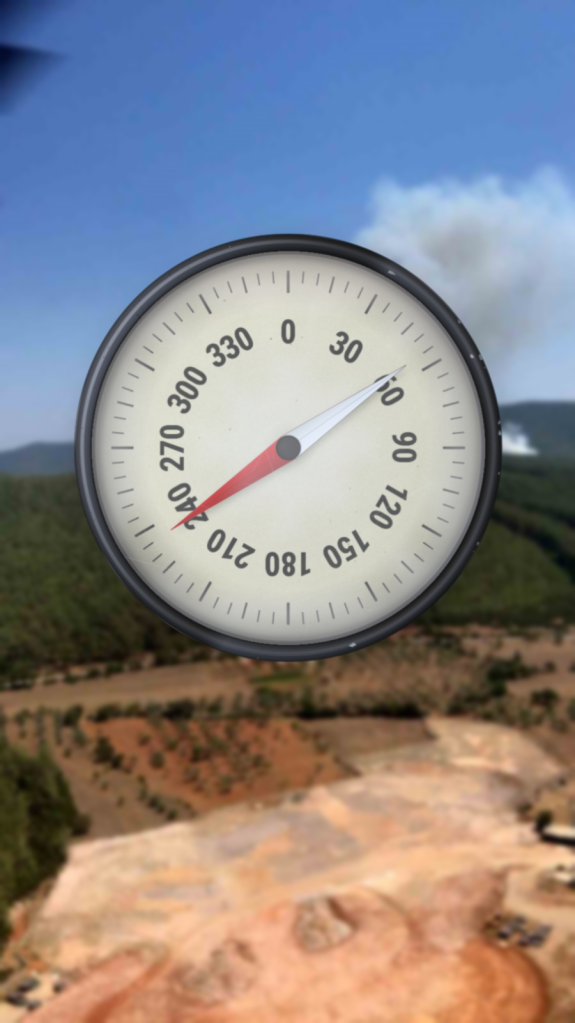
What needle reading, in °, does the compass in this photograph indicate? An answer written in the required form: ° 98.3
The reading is ° 235
